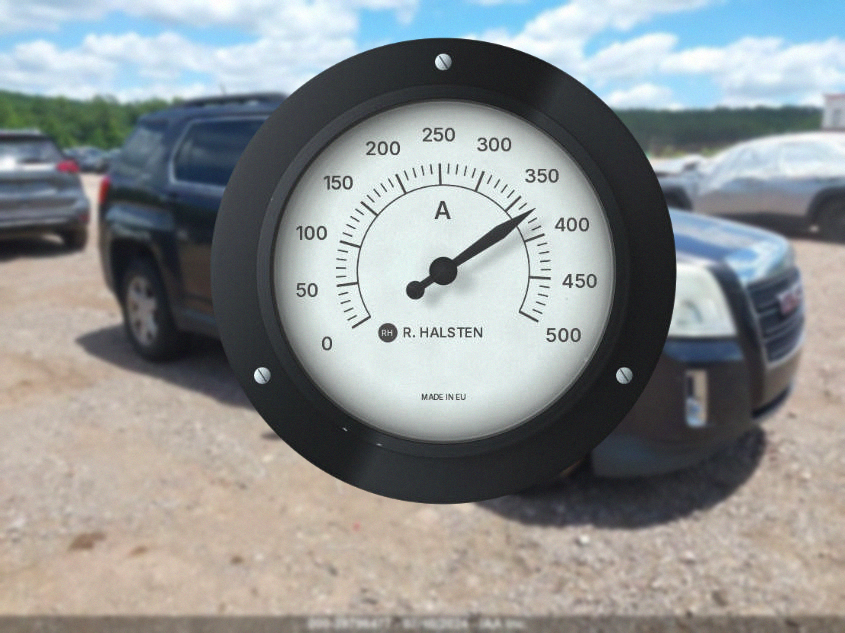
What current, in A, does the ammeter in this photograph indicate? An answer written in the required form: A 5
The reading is A 370
